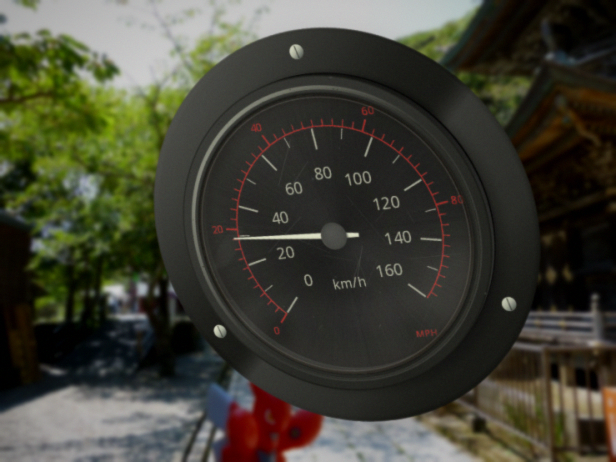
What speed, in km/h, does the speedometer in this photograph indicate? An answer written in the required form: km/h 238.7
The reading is km/h 30
